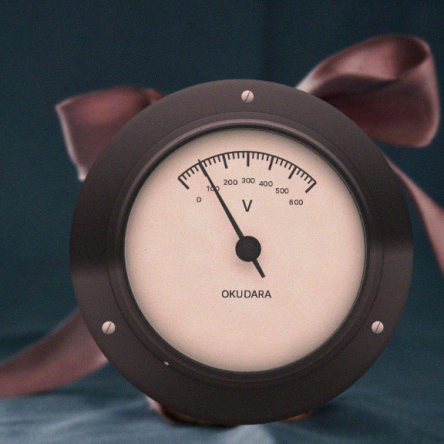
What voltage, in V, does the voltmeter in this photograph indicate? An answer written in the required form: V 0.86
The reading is V 100
